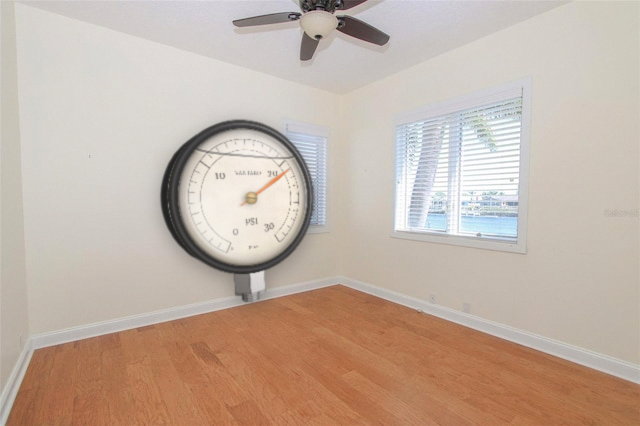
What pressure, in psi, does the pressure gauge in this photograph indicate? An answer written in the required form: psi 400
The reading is psi 21
